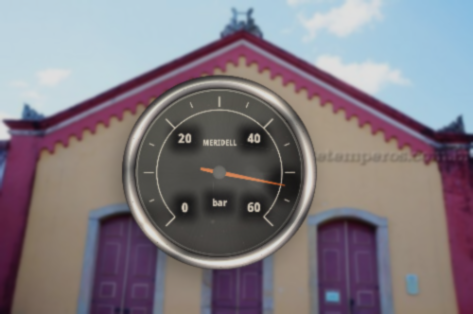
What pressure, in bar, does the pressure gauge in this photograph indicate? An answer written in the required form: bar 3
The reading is bar 52.5
